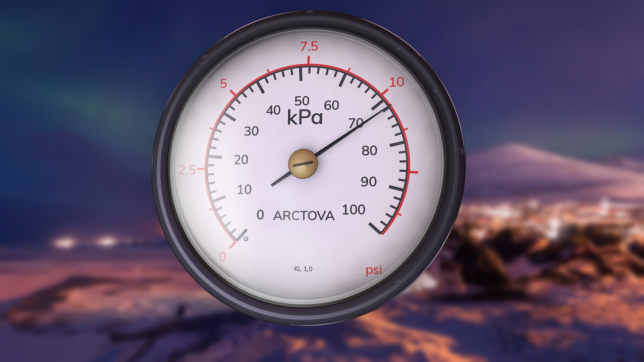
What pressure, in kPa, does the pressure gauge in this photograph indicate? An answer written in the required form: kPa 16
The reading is kPa 72
